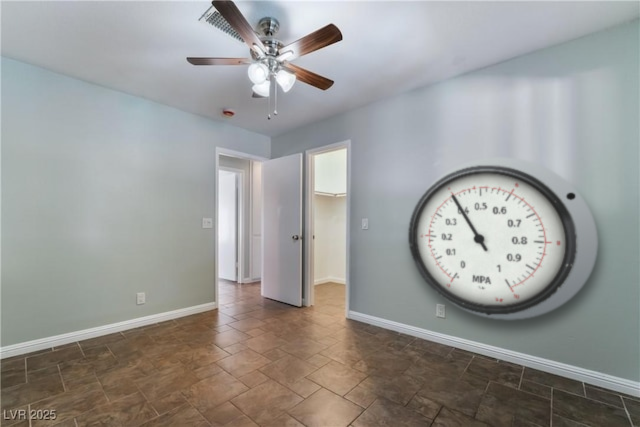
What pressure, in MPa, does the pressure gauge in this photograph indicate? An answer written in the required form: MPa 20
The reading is MPa 0.4
